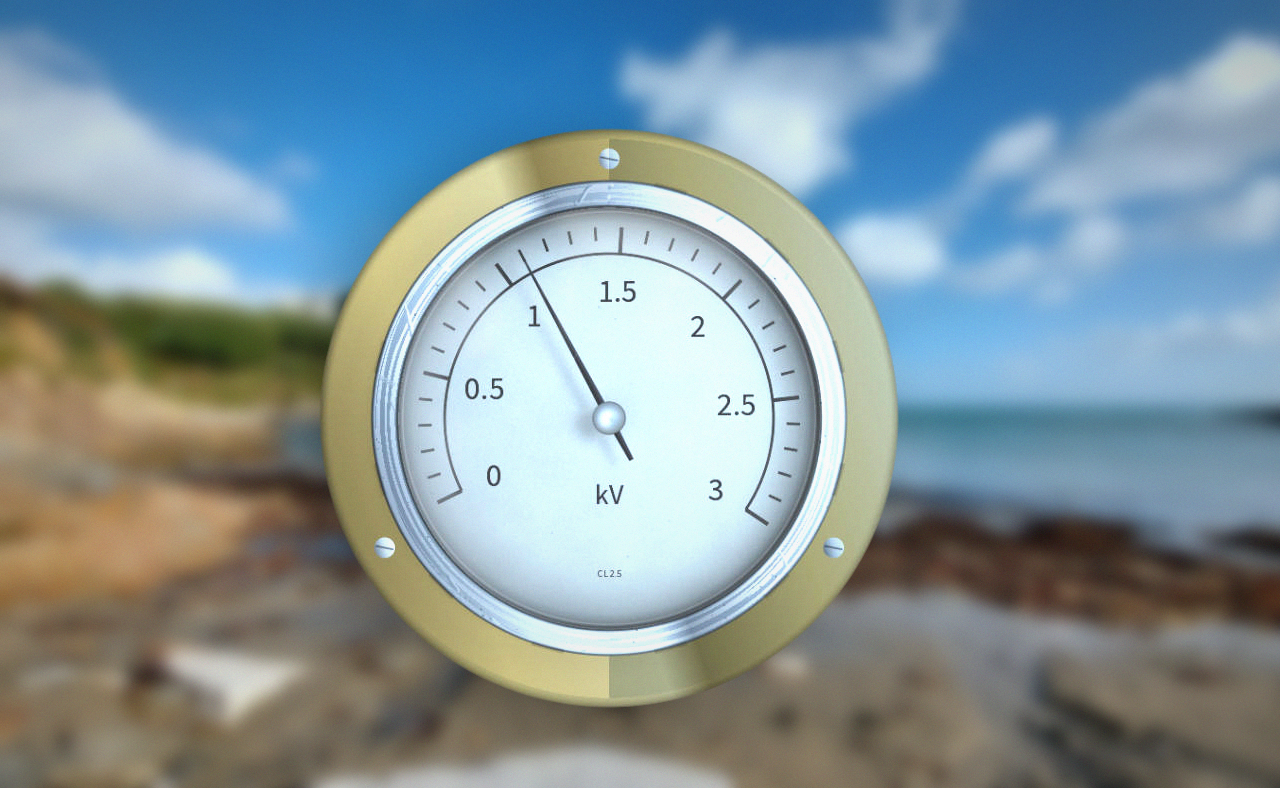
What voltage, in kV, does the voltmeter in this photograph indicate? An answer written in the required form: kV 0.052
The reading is kV 1.1
